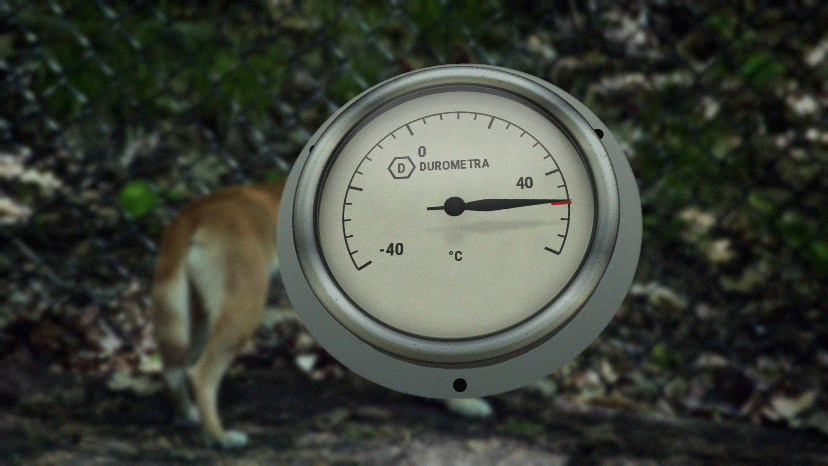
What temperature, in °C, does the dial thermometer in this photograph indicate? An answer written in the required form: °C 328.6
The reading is °C 48
